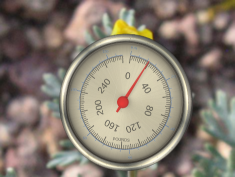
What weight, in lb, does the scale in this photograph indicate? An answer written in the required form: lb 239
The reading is lb 20
